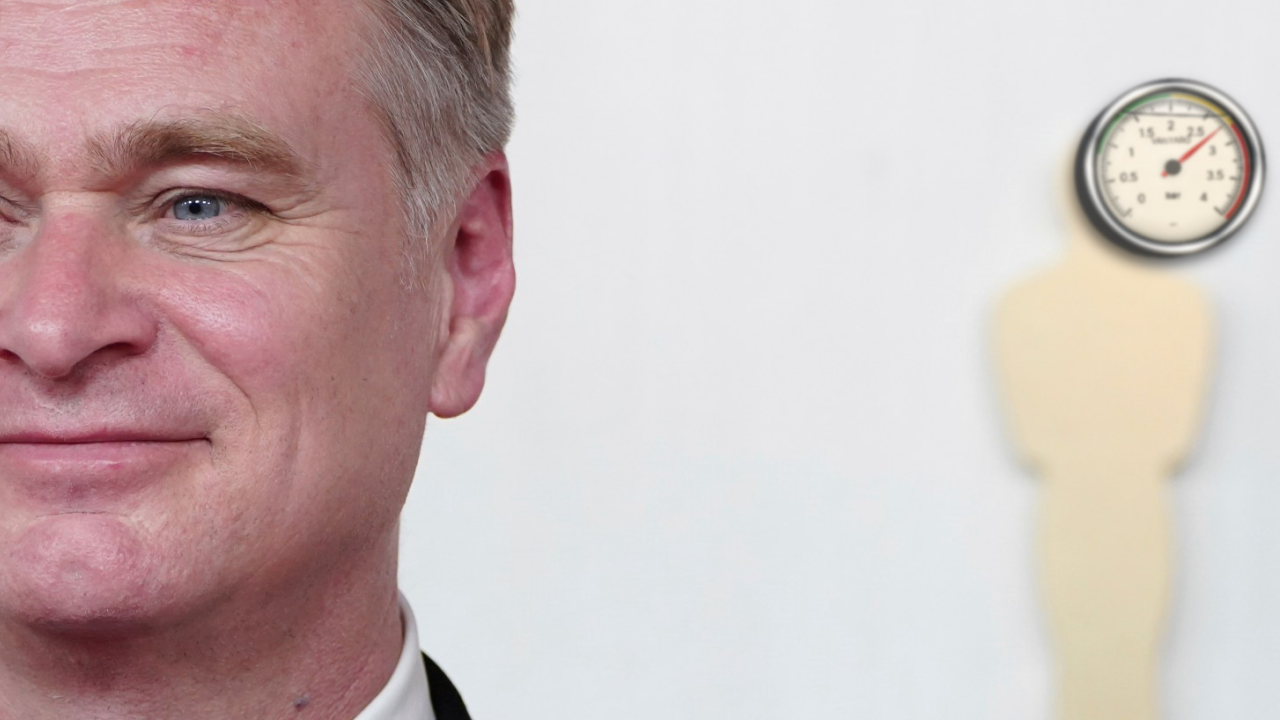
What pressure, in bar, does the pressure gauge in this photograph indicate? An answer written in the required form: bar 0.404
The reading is bar 2.75
